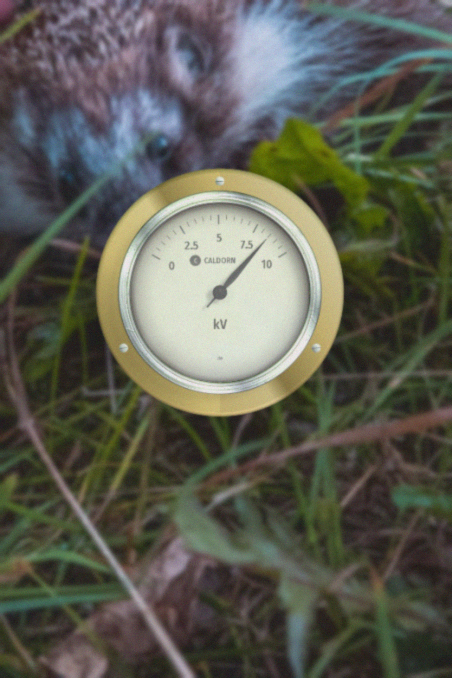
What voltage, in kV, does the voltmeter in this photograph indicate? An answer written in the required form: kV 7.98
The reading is kV 8.5
